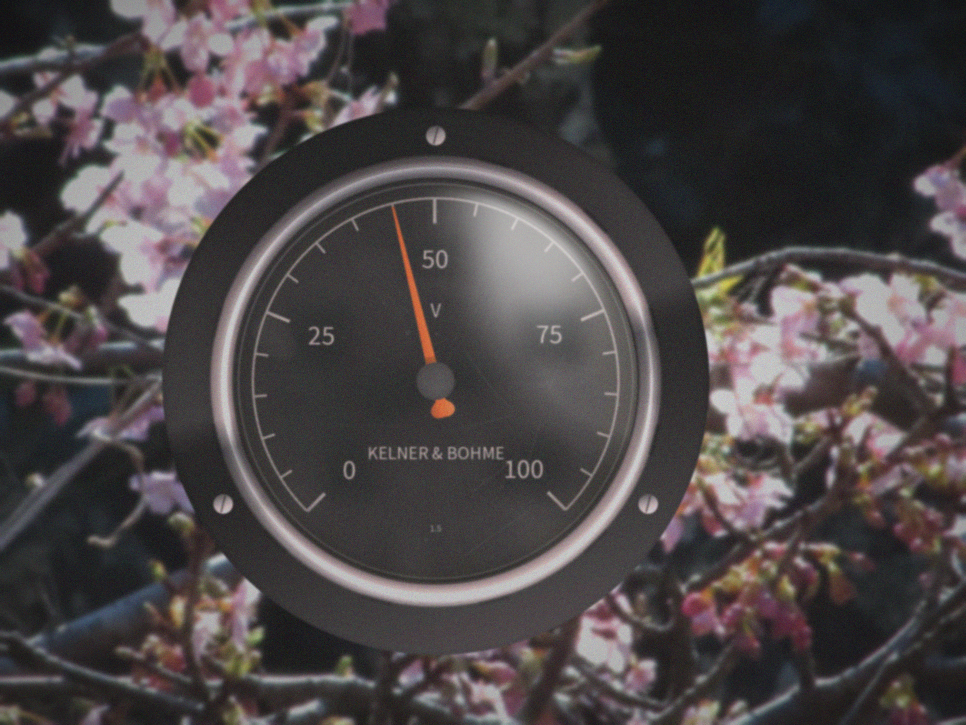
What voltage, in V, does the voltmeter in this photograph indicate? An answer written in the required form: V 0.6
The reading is V 45
